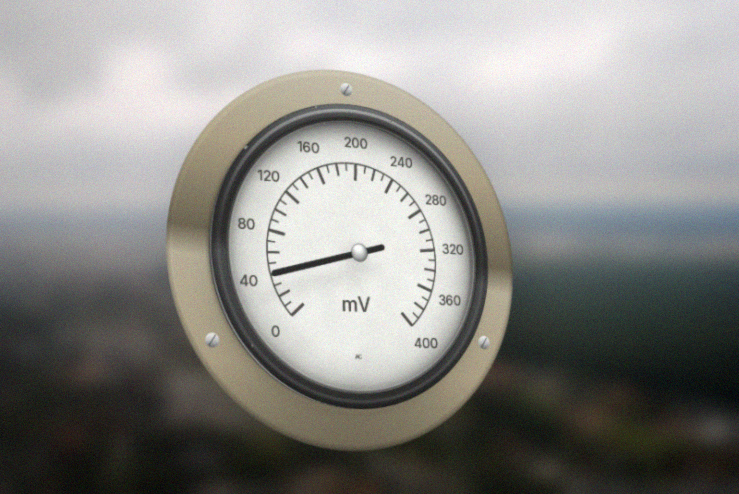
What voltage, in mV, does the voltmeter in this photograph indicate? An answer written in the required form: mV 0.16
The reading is mV 40
